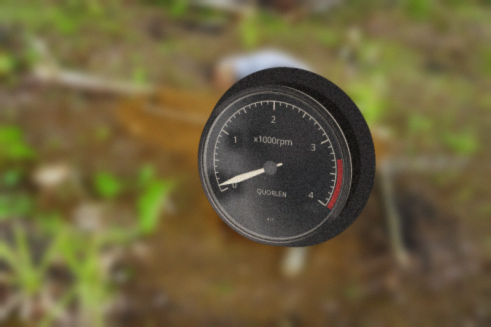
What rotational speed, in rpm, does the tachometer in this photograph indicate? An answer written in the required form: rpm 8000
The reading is rpm 100
